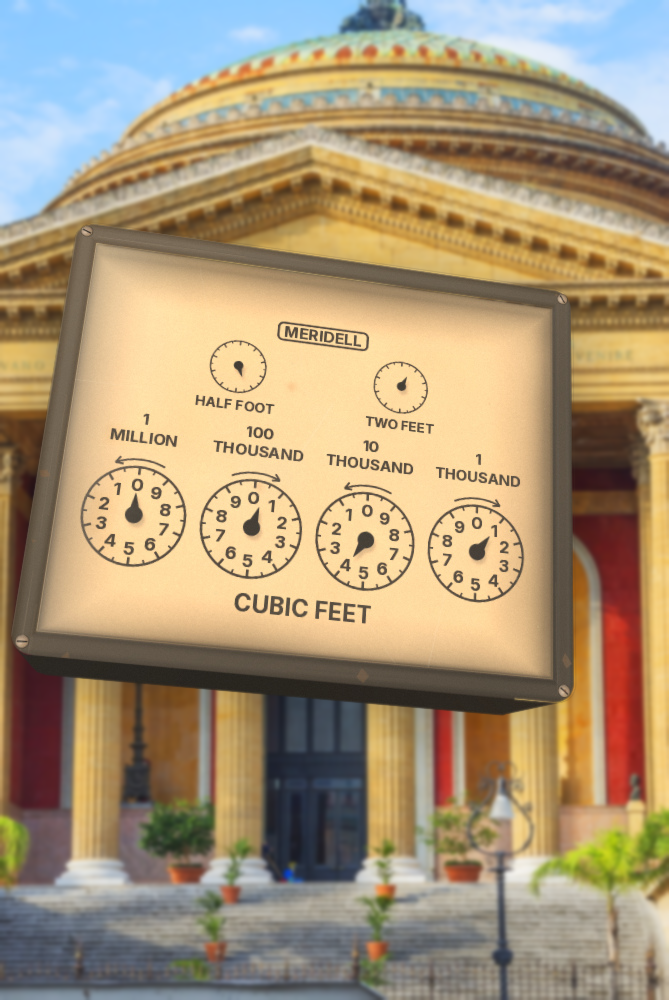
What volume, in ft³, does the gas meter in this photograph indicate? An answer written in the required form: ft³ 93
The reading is ft³ 4100
